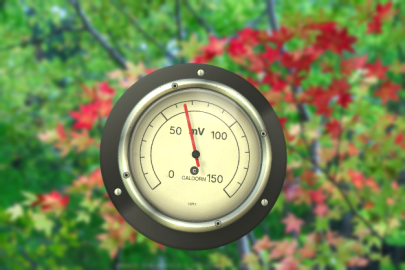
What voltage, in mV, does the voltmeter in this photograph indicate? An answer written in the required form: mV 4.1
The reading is mV 65
